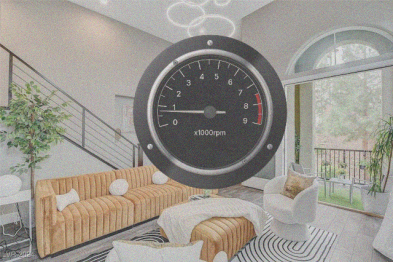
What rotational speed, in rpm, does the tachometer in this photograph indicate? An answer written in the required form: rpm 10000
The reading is rpm 750
